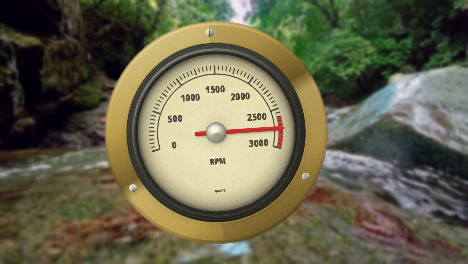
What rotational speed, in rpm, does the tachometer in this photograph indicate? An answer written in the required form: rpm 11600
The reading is rpm 2750
